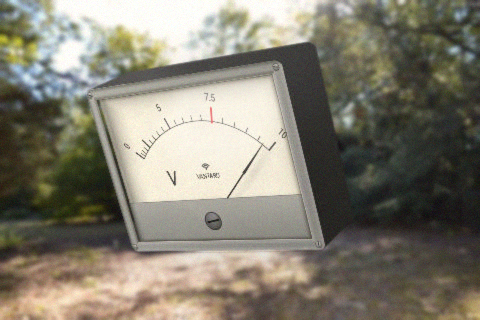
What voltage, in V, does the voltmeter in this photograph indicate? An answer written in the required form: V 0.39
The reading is V 9.75
